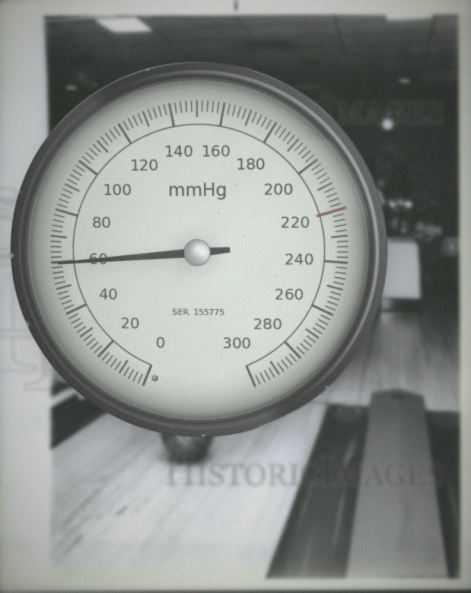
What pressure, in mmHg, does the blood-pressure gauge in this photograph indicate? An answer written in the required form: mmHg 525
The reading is mmHg 60
